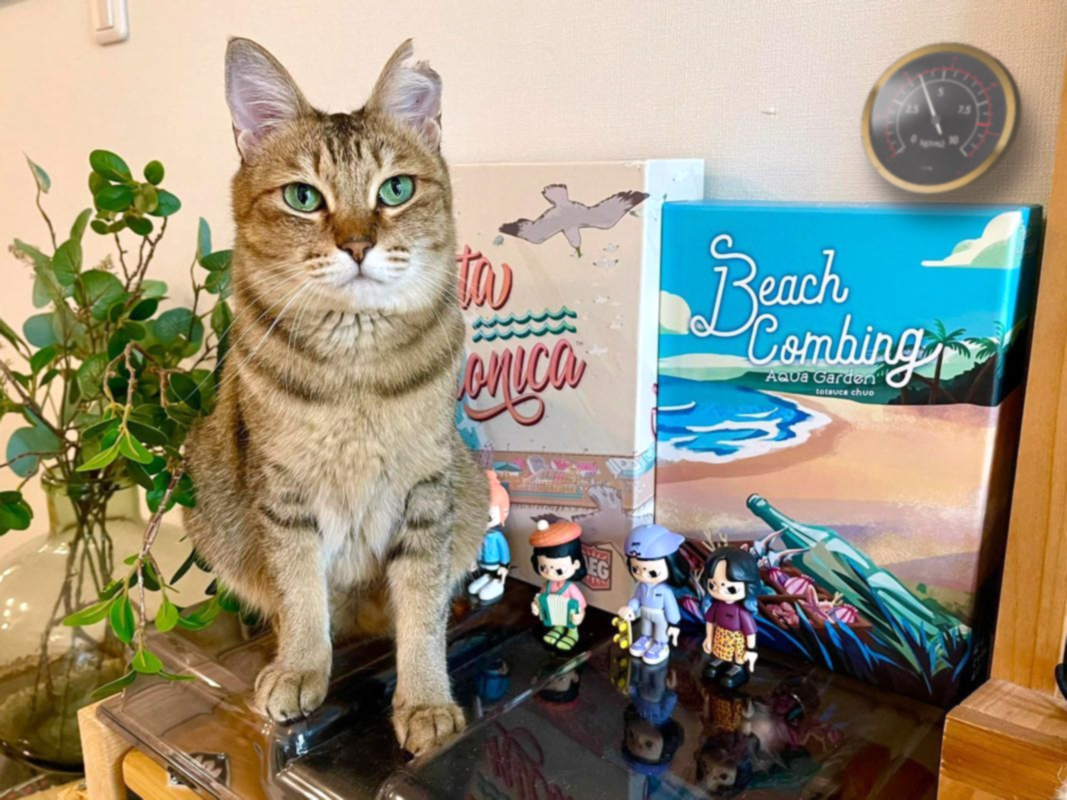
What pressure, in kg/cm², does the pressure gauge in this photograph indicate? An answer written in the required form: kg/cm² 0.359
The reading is kg/cm² 4
